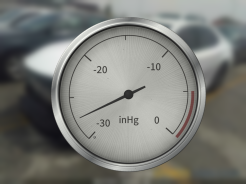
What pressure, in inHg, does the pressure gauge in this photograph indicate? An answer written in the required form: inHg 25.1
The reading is inHg -27.5
